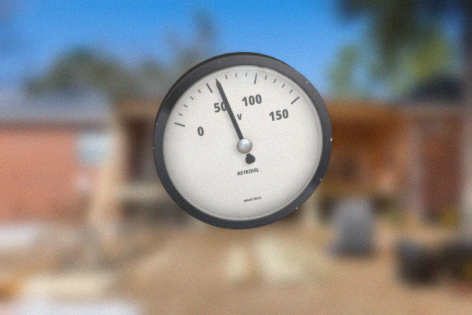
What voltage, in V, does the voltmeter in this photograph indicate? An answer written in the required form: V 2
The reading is V 60
